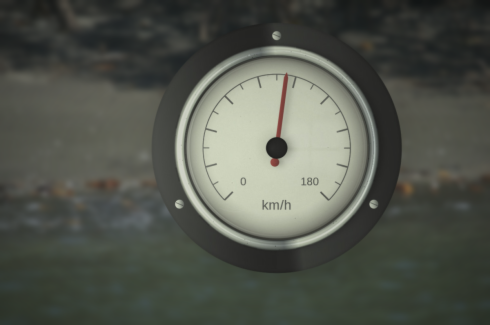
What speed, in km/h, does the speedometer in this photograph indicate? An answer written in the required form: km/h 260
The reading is km/h 95
